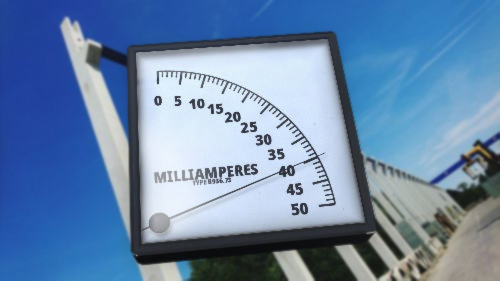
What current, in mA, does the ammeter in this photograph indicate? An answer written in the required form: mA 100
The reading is mA 40
